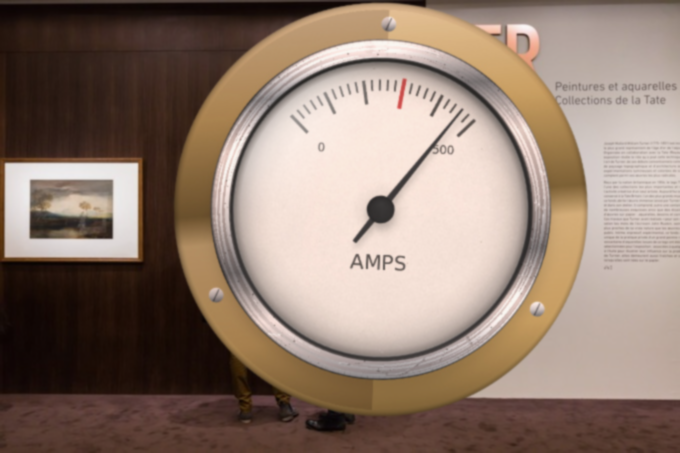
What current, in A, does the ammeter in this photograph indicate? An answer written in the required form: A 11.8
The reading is A 460
